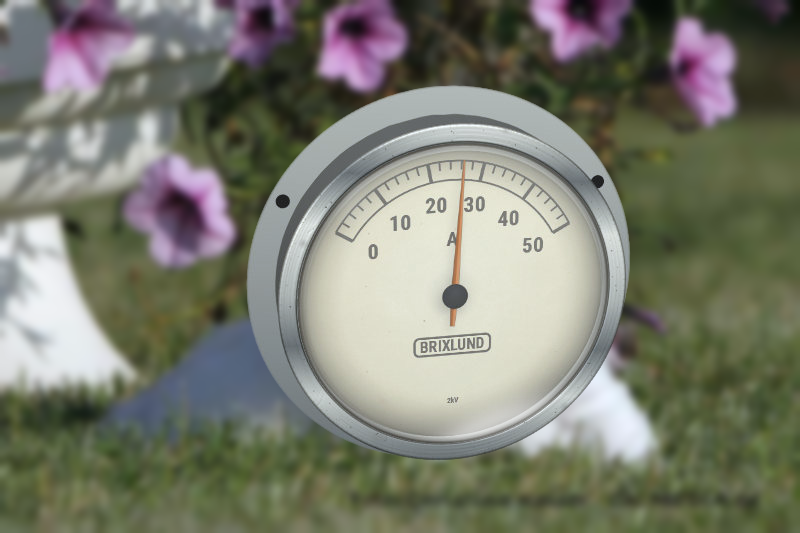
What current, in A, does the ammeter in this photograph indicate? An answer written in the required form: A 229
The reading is A 26
